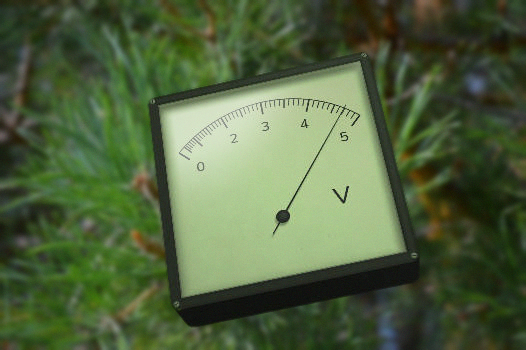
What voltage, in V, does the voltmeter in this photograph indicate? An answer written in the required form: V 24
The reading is V 4.7
